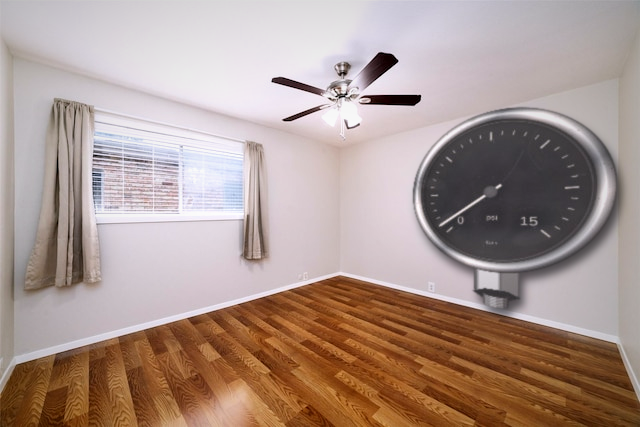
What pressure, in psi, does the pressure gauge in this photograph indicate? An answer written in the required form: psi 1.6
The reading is psi 0.5
